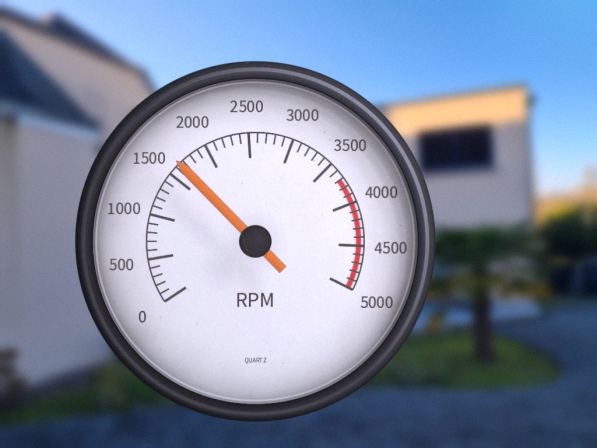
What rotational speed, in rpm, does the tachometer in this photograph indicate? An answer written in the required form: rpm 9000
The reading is rpm 1650
